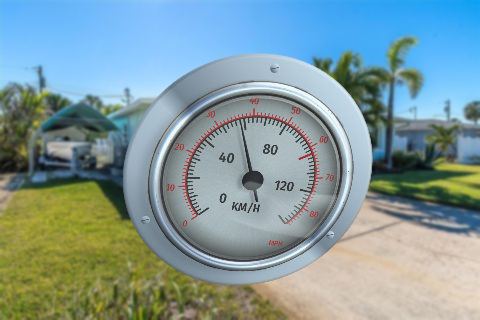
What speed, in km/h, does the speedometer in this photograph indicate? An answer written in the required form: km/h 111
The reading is km/h 58
